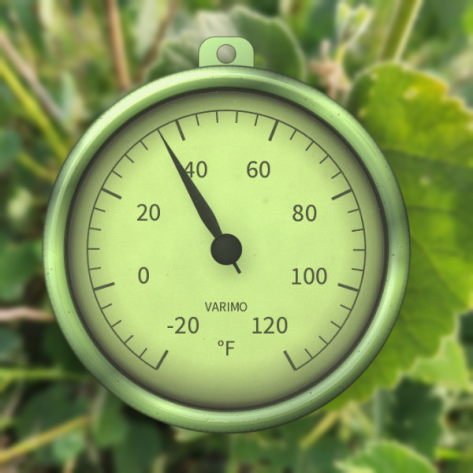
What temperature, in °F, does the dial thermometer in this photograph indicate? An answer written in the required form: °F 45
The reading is °F 36
